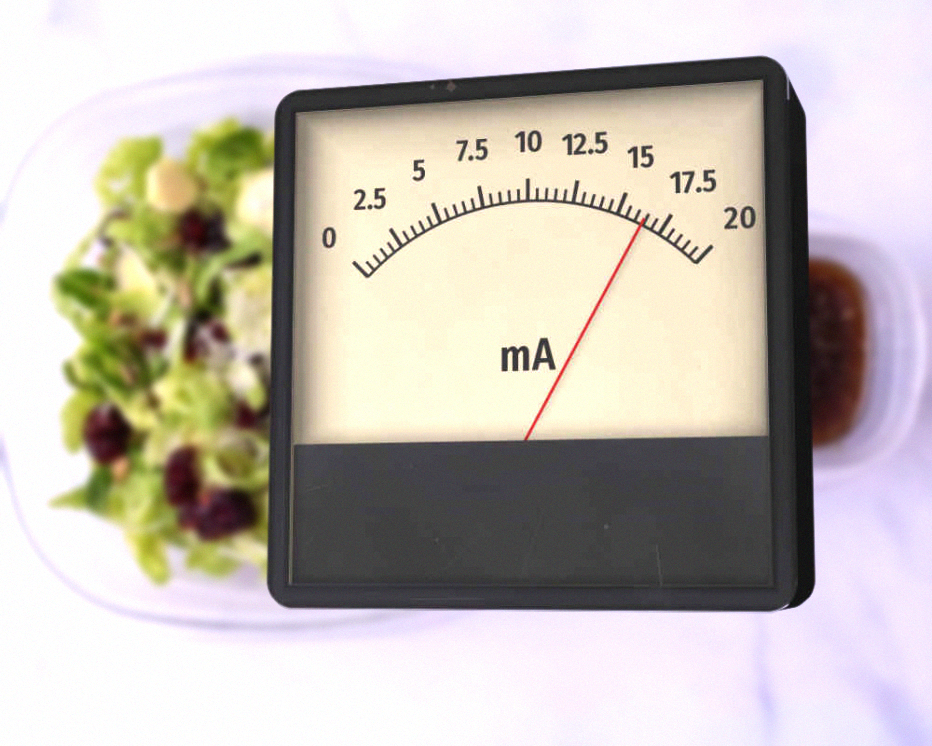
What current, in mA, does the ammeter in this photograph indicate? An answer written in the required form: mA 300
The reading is mA 16.5
